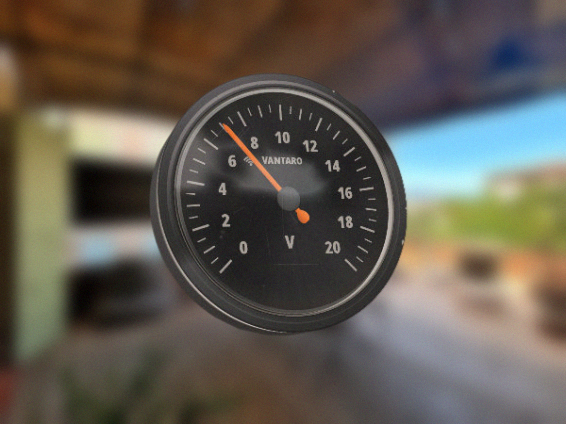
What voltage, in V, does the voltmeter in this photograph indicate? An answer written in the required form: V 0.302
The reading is V 7
